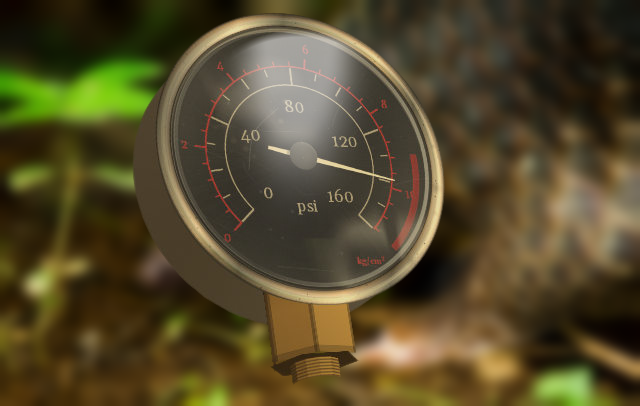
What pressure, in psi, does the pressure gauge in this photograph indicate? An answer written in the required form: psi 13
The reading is psi 140
